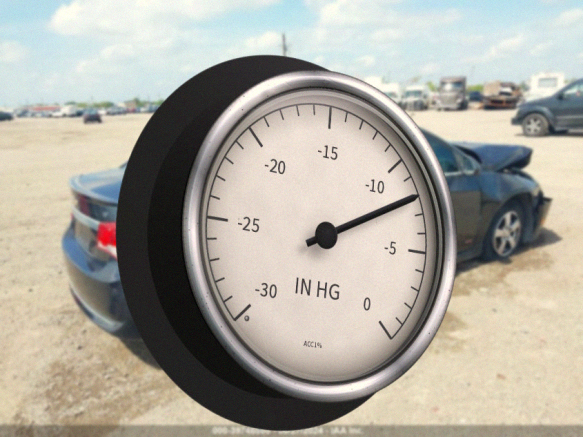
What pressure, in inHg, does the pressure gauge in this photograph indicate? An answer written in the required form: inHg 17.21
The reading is inHg -8
